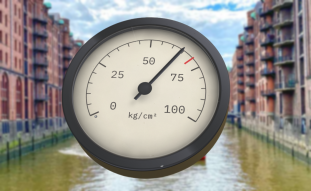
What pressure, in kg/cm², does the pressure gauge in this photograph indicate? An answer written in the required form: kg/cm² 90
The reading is kg/cm² 65
